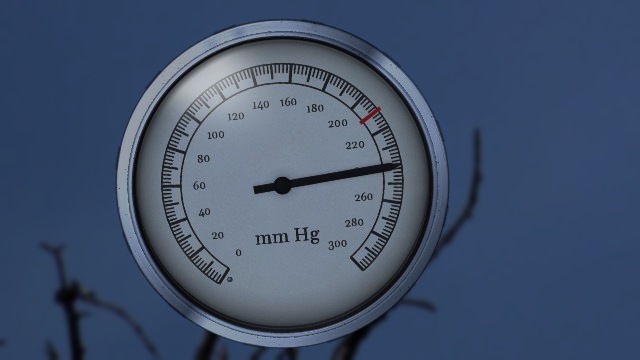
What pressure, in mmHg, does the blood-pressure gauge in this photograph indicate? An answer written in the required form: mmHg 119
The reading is mmHg 240
